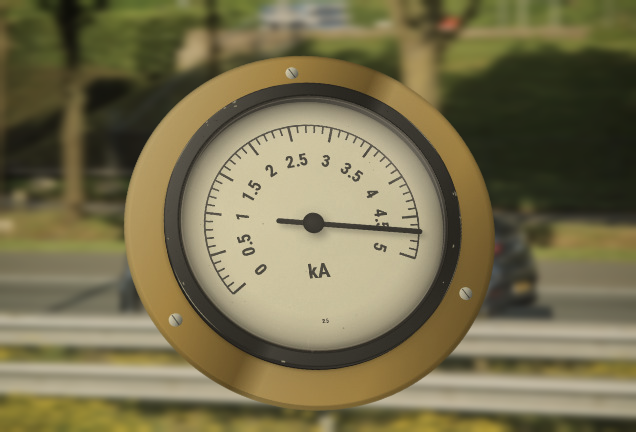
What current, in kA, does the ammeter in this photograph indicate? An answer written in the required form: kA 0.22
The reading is kA 4.7
